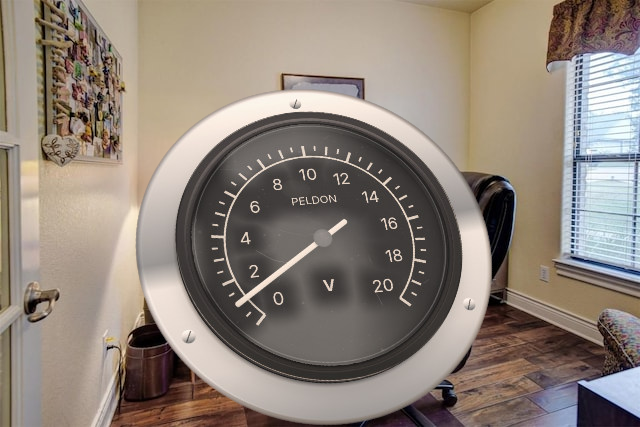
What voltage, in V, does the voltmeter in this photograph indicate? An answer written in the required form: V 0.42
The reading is V 1
